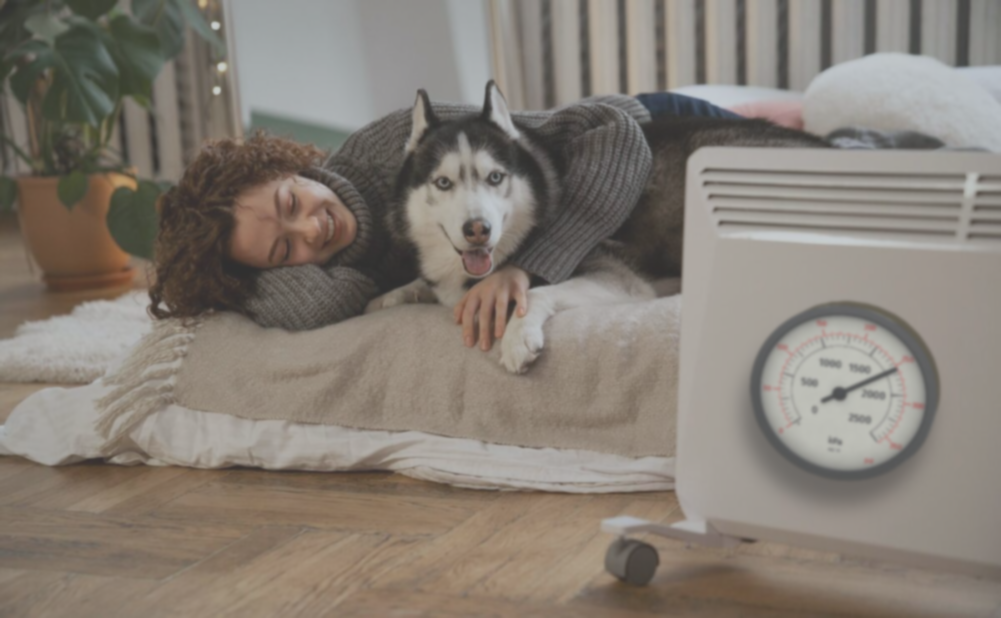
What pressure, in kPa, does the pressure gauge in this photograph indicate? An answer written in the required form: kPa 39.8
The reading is kPa 1750
